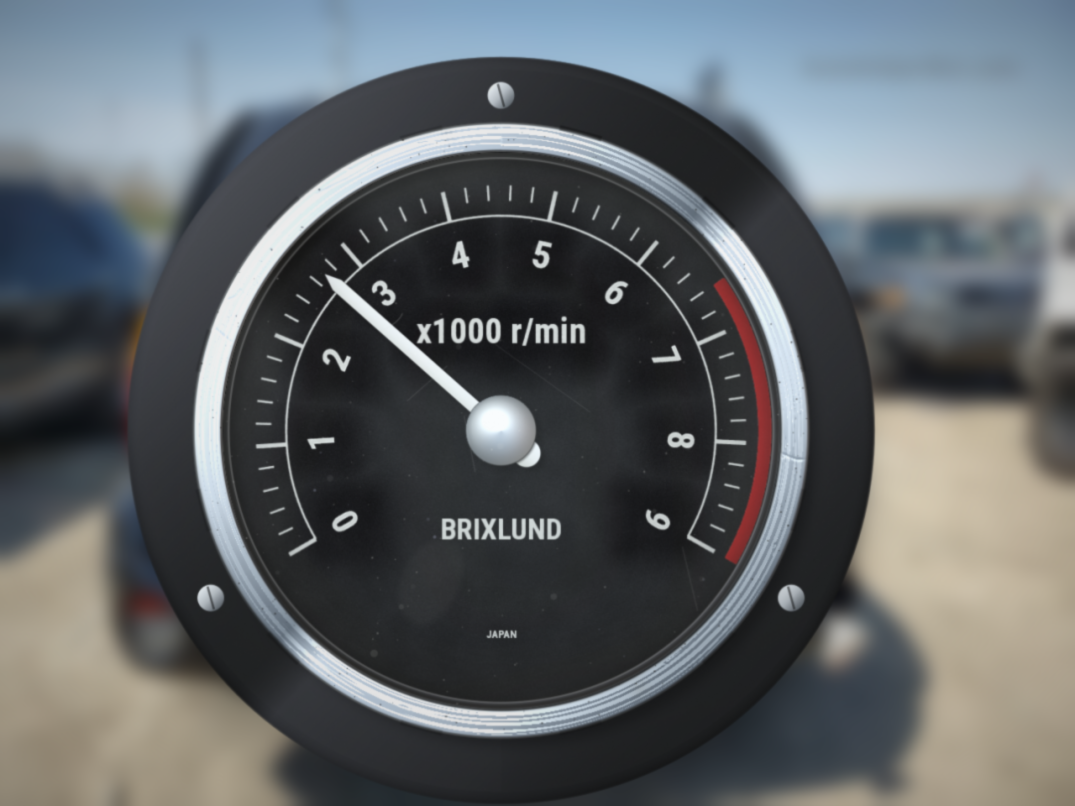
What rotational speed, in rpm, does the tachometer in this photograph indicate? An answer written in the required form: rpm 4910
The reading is rpm 2700
